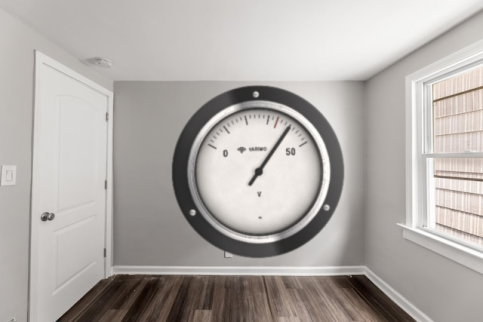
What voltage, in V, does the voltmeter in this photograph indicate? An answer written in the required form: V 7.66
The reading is V 40
